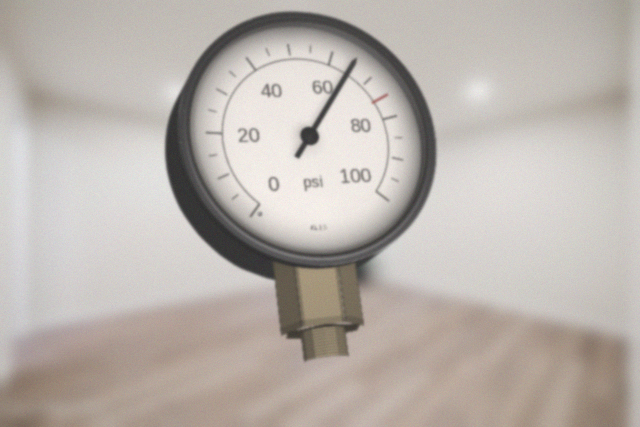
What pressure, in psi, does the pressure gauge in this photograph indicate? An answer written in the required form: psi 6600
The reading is psi 65
